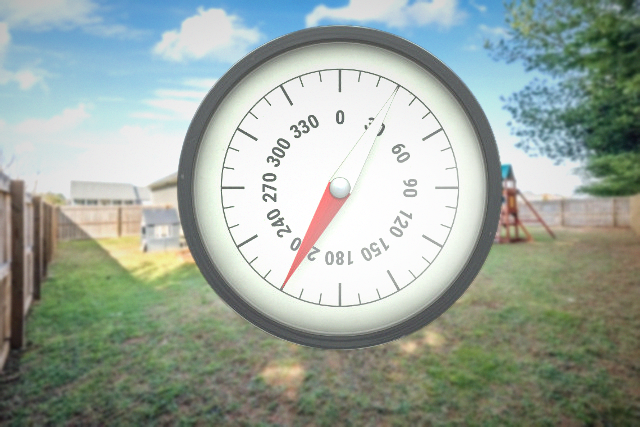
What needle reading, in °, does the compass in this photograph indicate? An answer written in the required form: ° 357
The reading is ° 210
